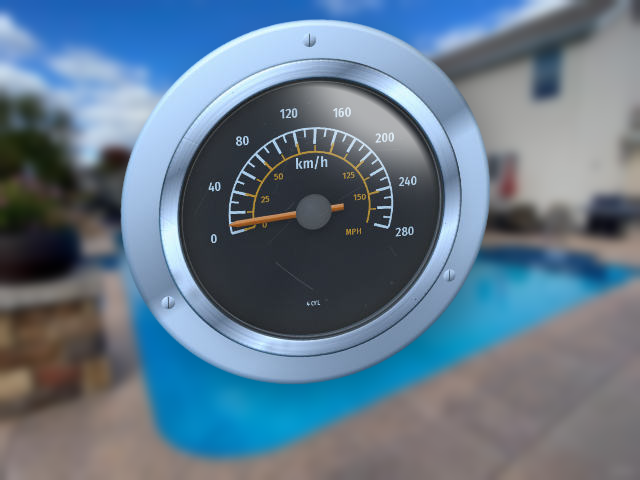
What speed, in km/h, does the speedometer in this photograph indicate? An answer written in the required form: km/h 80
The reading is km/h 10
